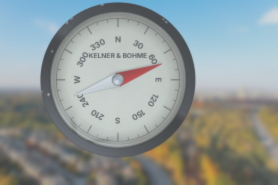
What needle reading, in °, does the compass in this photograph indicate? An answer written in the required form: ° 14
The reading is ° 70
